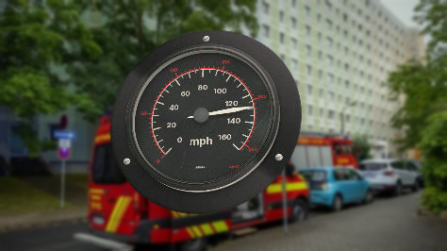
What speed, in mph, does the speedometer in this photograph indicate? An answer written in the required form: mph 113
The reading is mph 130
